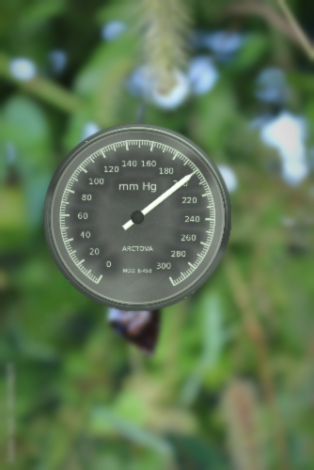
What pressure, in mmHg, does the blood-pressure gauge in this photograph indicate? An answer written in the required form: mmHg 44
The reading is mmHg 200
